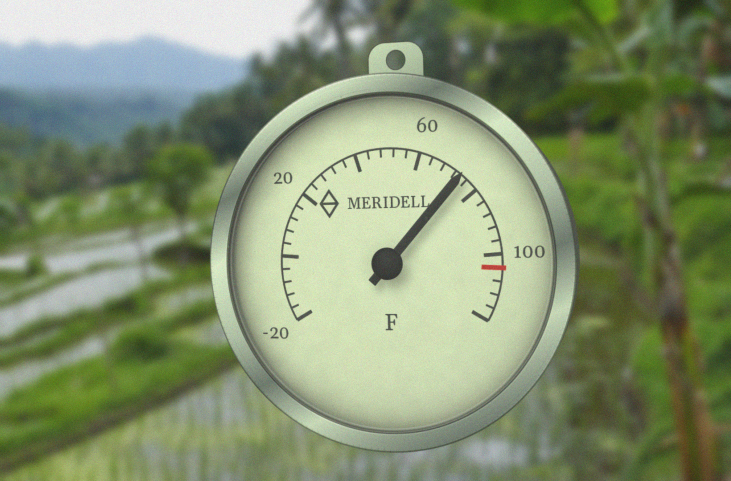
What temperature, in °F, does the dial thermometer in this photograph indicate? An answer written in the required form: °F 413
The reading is °F 74
